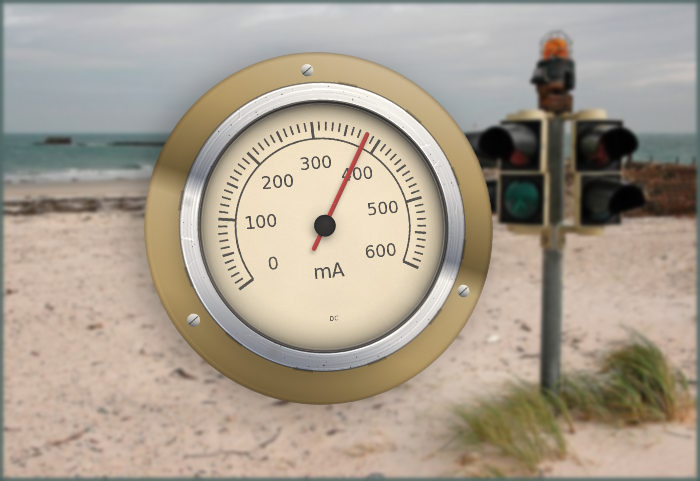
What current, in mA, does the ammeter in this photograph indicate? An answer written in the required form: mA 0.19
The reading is mA 380
